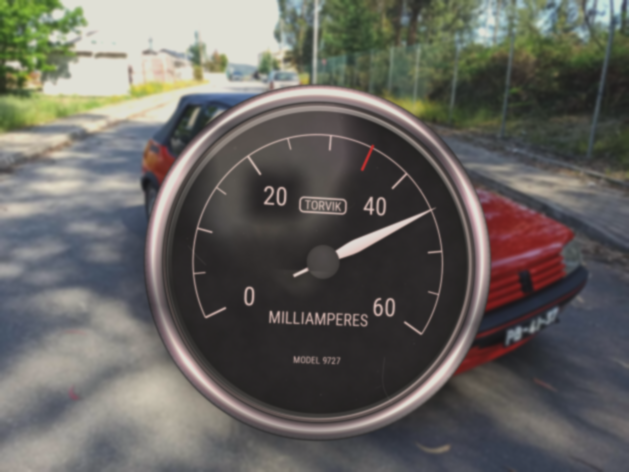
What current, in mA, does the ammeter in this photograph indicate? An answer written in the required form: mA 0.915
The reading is mA 45
